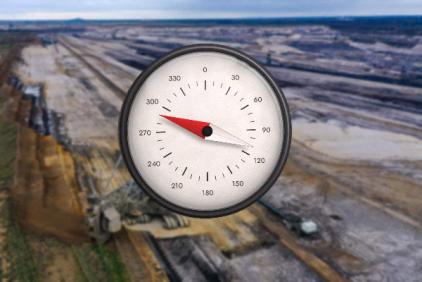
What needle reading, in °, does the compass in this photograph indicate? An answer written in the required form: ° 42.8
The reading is ° 290
